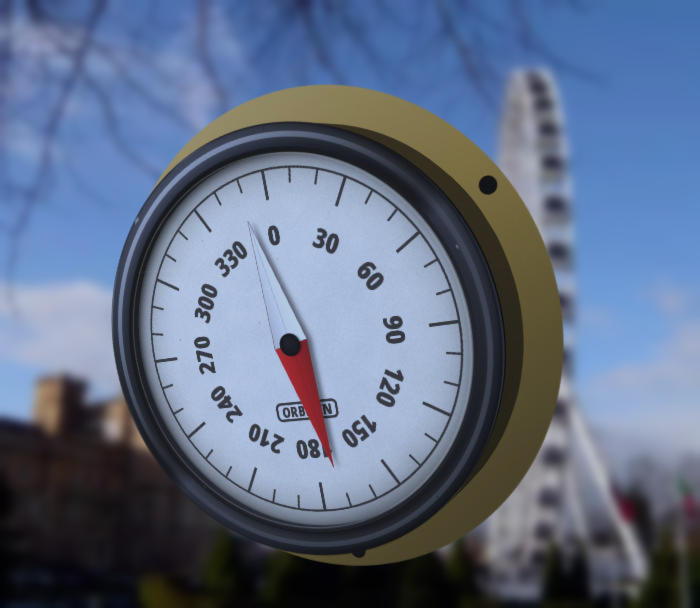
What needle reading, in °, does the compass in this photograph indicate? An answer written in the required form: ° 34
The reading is ° 170
